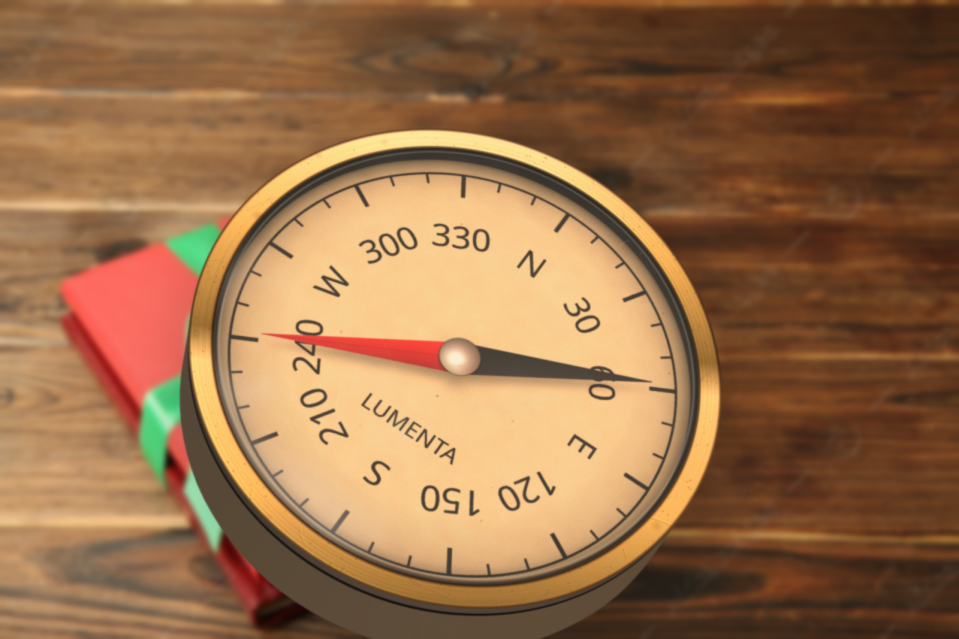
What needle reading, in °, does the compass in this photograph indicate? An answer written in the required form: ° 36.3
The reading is ° 240
